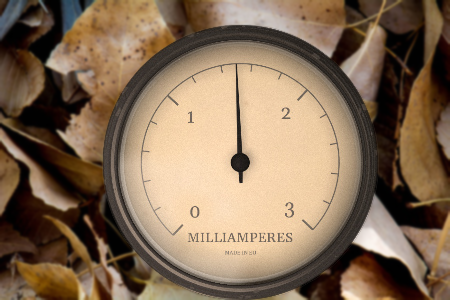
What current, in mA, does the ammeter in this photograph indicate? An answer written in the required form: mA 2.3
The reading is mA 1.5
